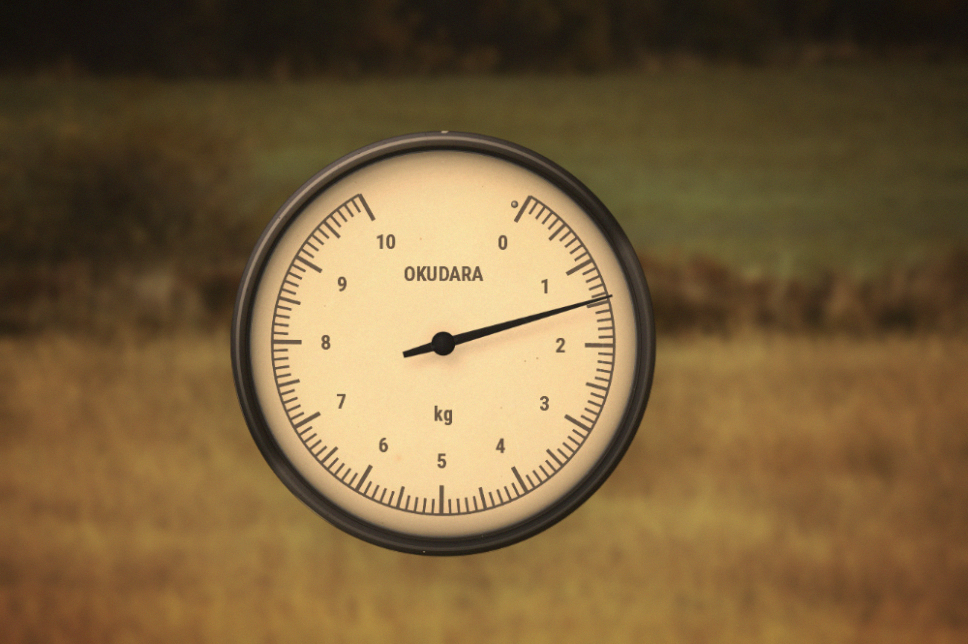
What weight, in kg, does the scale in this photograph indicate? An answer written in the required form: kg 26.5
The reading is kg 1.45
